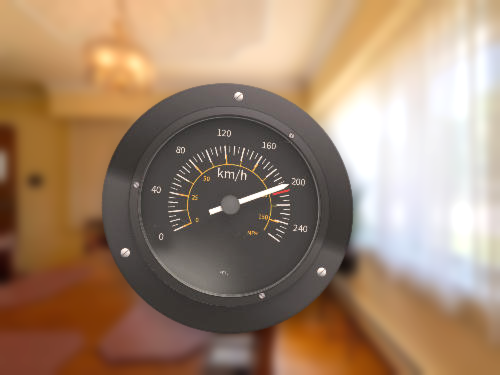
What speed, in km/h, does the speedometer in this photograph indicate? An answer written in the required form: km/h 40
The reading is km/h 200
